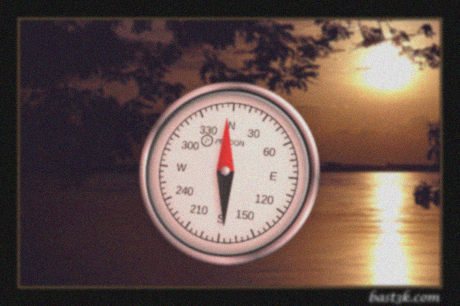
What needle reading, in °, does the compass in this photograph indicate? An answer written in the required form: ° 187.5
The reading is ° 355
